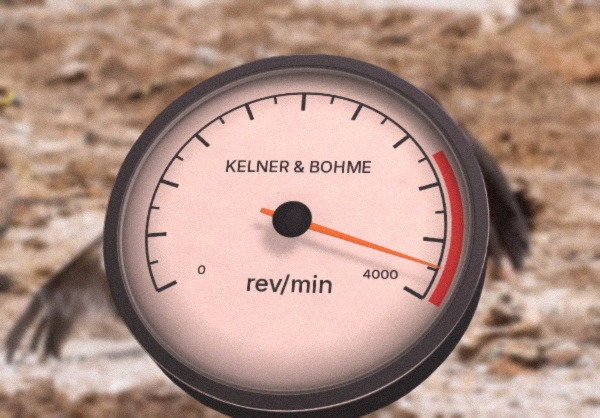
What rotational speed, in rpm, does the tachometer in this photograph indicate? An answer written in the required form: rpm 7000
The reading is rpm 3800
